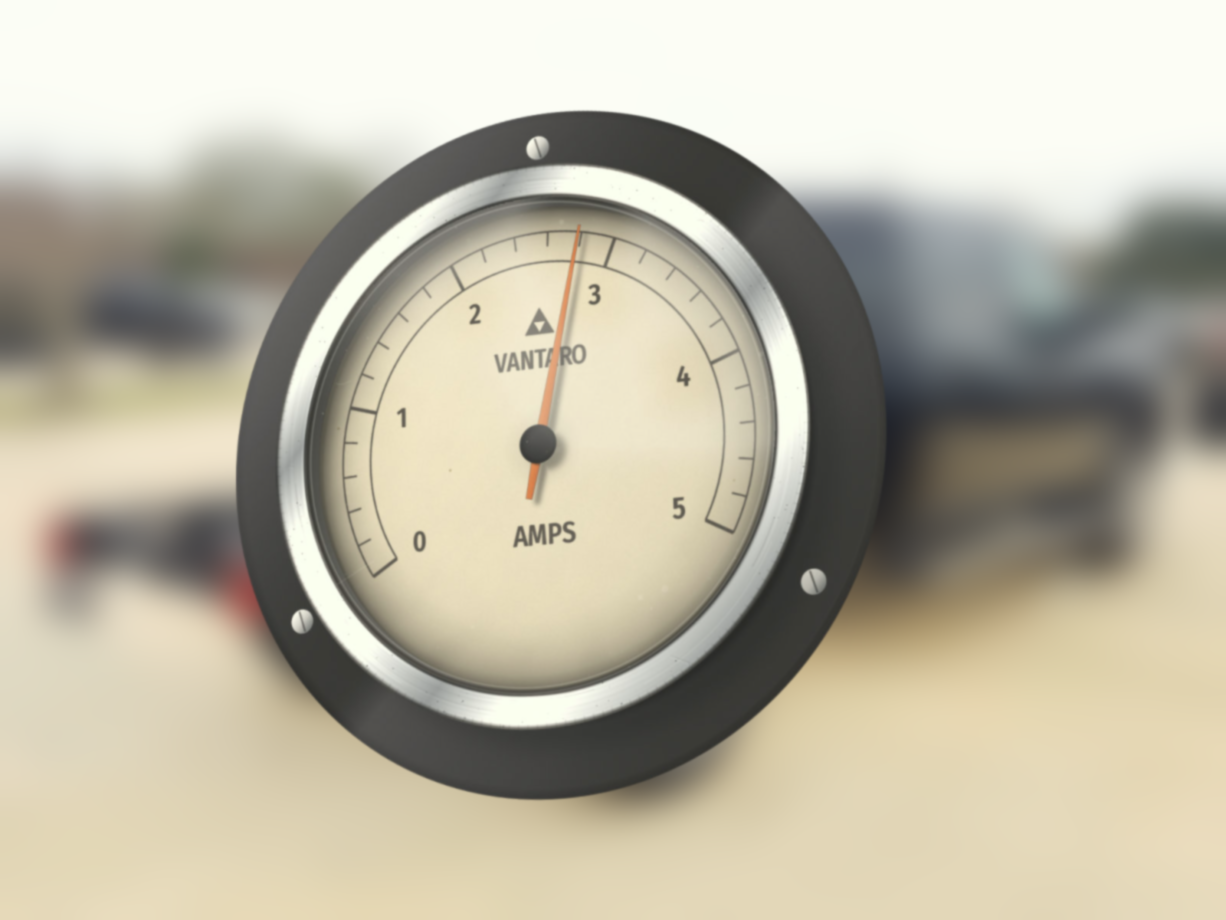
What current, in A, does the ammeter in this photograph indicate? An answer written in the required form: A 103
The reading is A 2.8
